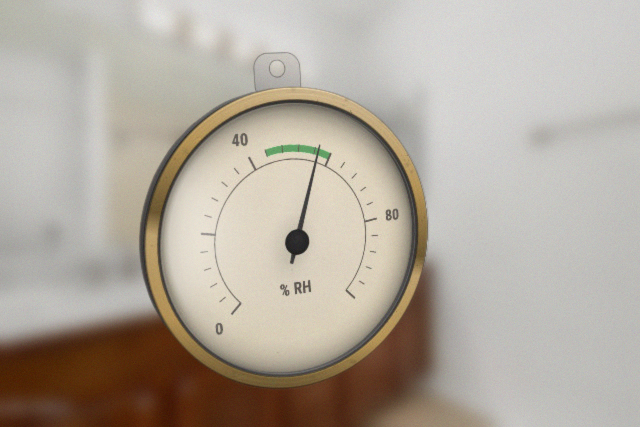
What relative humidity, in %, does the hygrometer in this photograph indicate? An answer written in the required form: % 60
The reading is % 56
